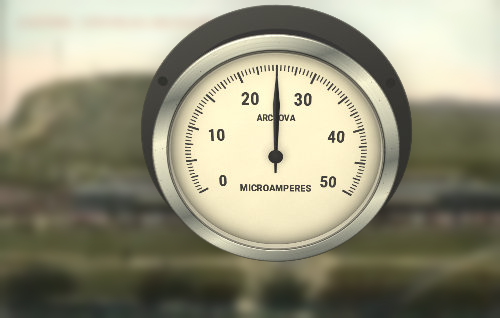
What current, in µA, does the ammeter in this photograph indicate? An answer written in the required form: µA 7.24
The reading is µA 25
